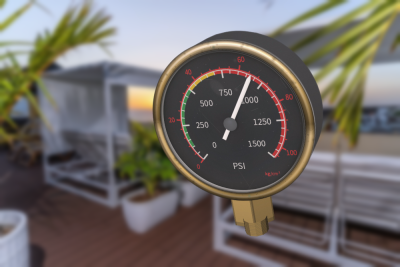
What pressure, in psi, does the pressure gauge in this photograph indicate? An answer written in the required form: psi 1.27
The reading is psi 925
